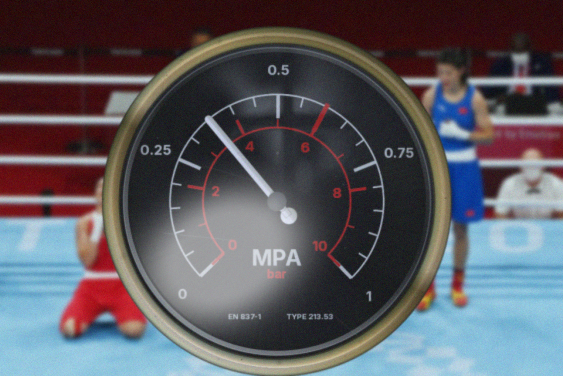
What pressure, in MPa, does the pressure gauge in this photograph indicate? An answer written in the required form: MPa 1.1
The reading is MPa 0.35
